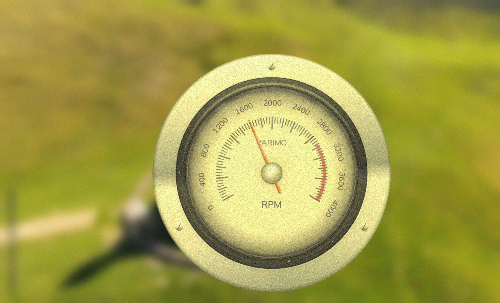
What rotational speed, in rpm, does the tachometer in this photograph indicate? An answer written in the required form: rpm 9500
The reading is rpm 1600
